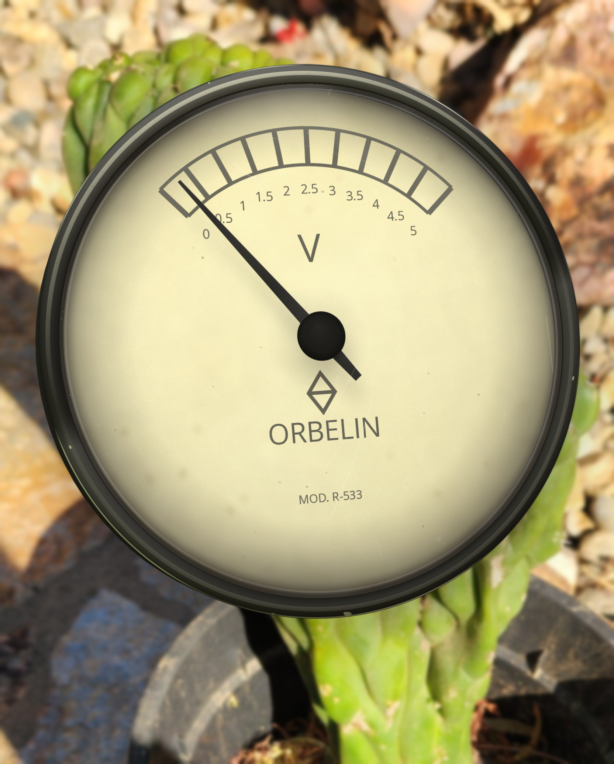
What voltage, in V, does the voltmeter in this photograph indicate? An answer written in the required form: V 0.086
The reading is V 0.25
